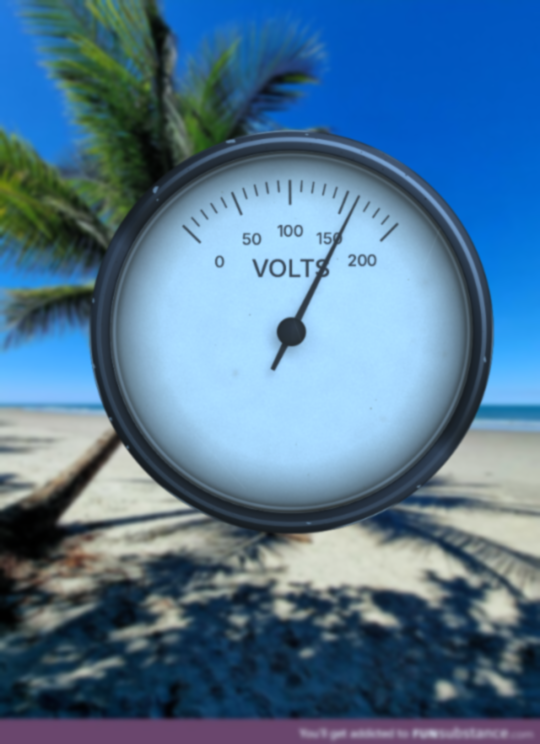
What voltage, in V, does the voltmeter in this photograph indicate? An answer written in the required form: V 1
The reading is V 160
